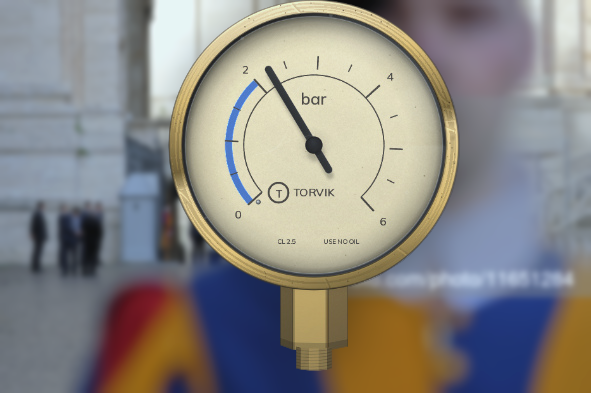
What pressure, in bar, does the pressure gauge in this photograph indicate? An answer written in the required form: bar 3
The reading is bar 2.25
